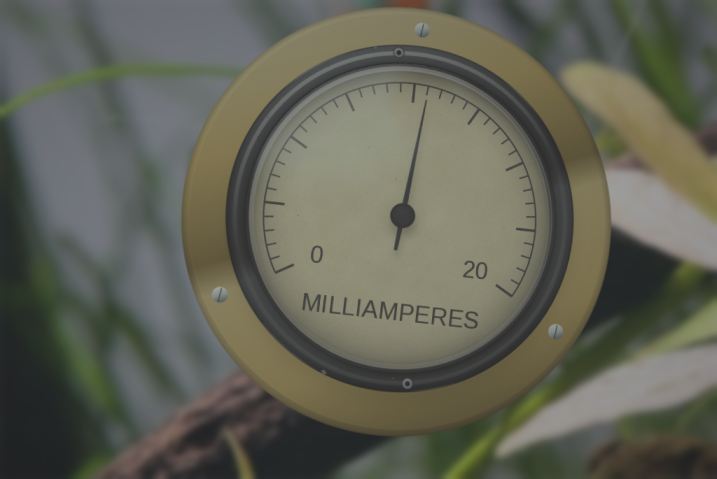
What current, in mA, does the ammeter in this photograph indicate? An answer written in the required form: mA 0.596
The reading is mA 10.5
